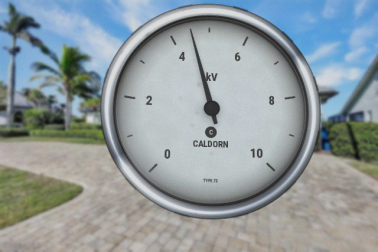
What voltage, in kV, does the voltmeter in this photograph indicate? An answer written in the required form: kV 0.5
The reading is kV 4.5
